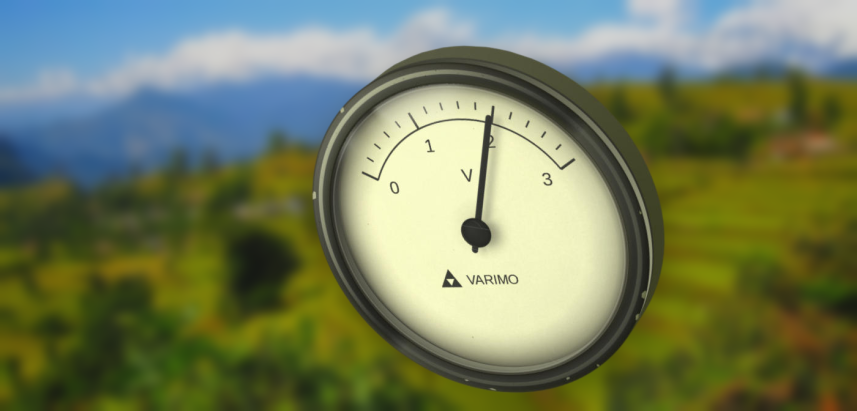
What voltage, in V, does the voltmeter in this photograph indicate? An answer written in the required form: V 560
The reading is V 2
